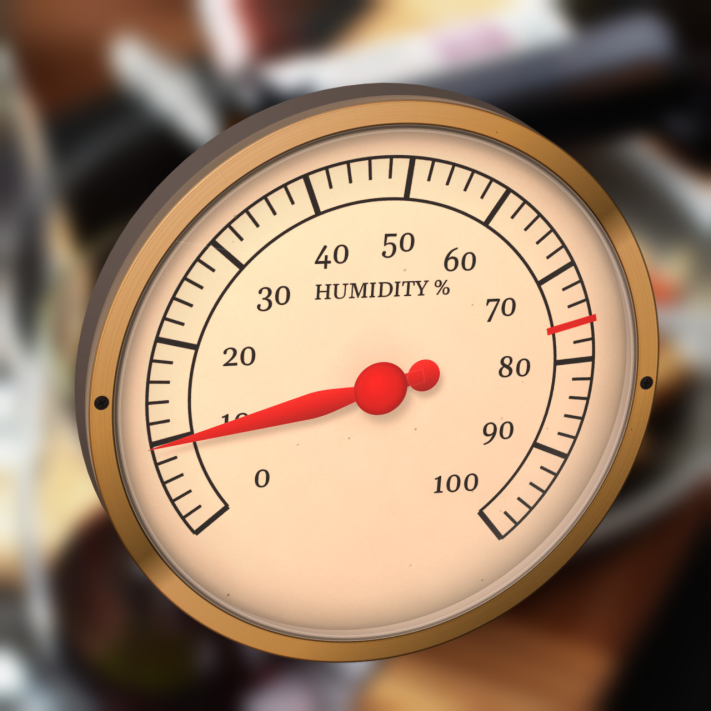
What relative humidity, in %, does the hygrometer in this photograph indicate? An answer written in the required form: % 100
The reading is % 10
